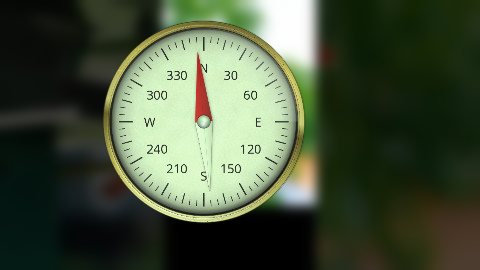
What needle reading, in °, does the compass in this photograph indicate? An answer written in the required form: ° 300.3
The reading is ° 355
